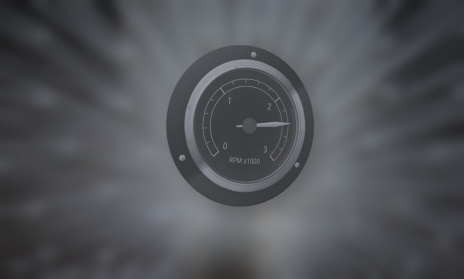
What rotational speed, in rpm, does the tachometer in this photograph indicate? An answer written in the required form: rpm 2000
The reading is rpm 2400
